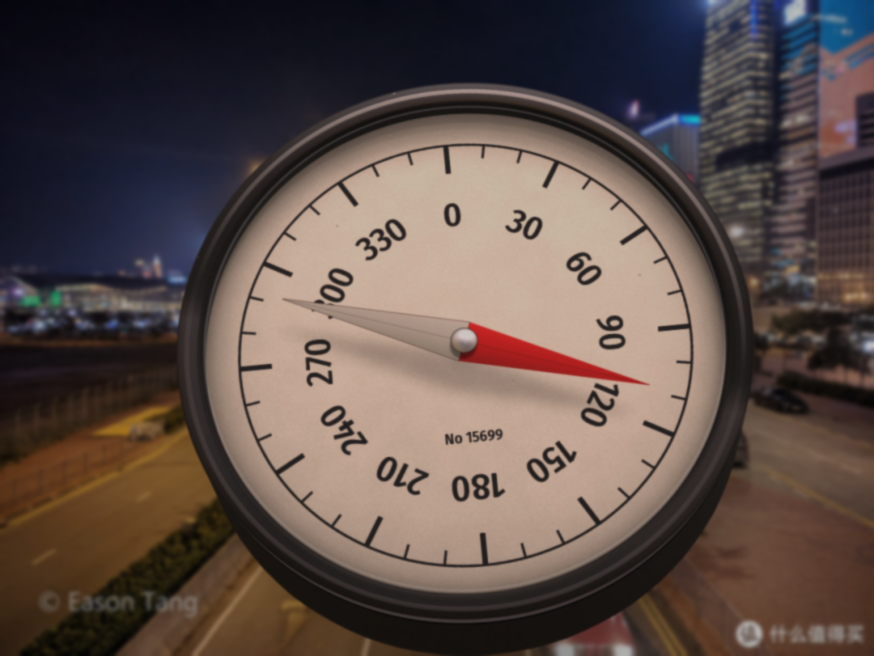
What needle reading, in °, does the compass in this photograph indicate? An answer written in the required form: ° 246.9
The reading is ° 110
